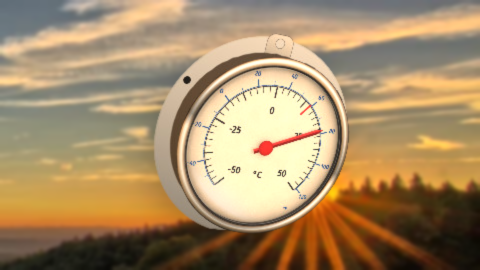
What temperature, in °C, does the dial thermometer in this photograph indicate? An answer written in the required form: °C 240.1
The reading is °C 25
